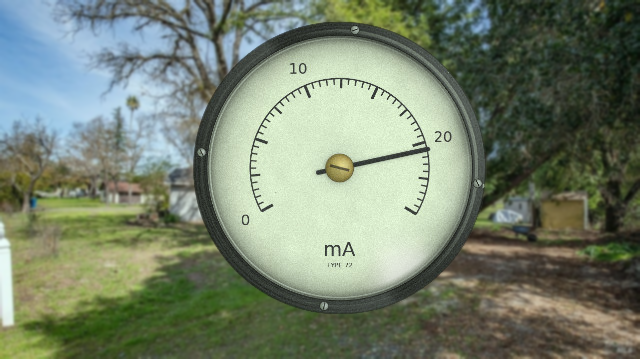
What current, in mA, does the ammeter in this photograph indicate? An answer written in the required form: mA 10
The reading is mA 20.5
